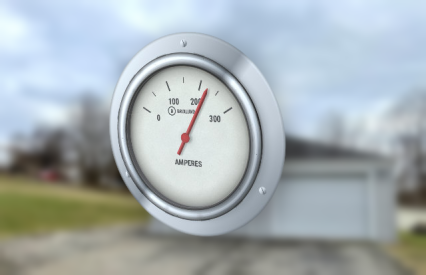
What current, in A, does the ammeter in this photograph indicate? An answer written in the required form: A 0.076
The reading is A 225
